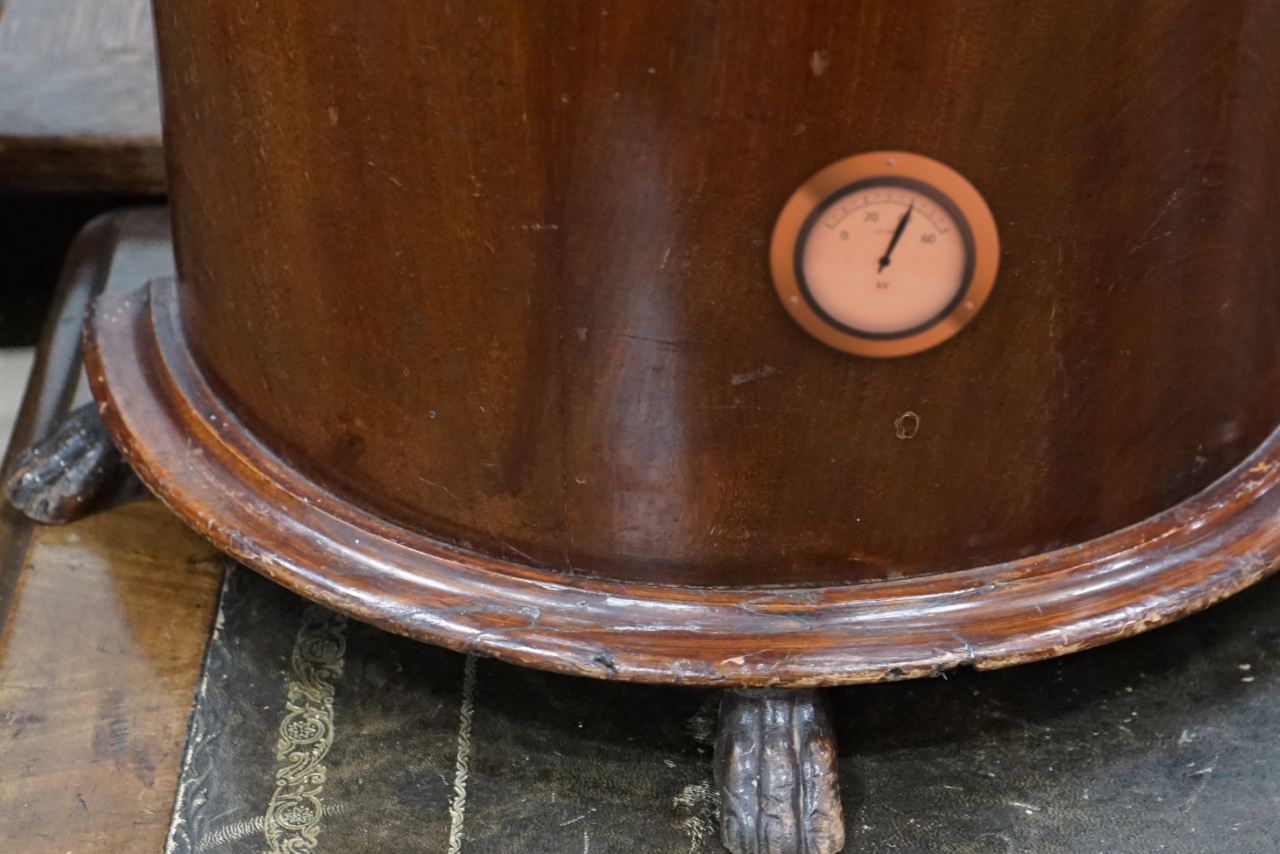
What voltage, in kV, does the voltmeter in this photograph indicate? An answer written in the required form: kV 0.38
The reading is kV 40
